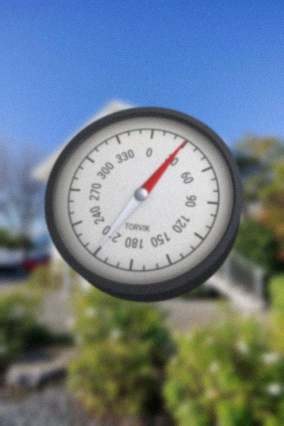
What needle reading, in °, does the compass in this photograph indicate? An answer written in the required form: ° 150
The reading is ° 30
